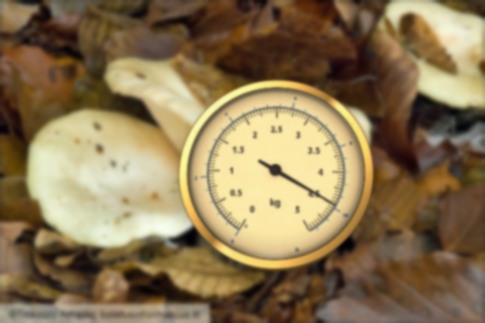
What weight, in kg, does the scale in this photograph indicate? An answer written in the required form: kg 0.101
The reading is kg 4.5
